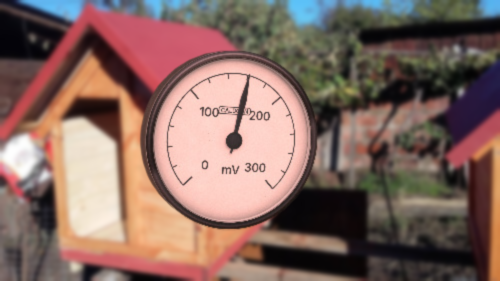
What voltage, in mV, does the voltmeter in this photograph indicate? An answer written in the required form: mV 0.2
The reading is mV 160
